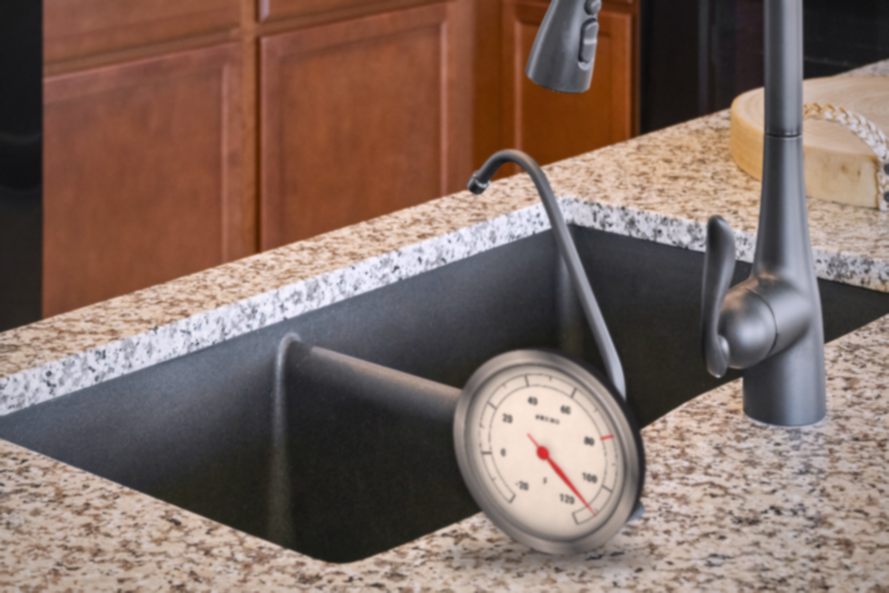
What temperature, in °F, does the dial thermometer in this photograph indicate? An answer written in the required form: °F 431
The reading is °F 110
